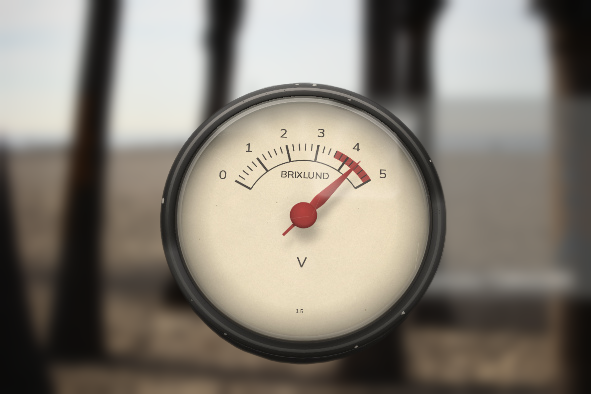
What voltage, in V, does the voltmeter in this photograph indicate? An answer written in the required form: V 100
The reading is V 4.4
